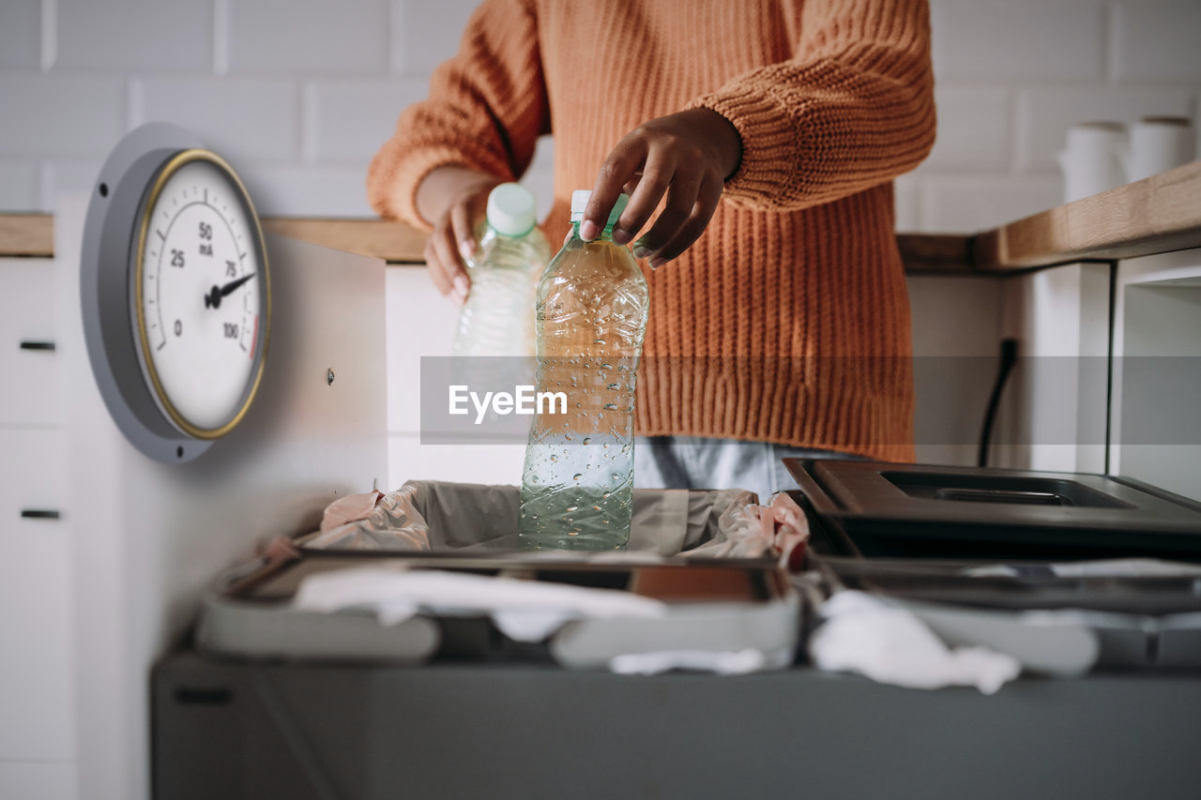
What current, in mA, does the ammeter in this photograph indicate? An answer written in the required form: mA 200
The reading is mA 80
